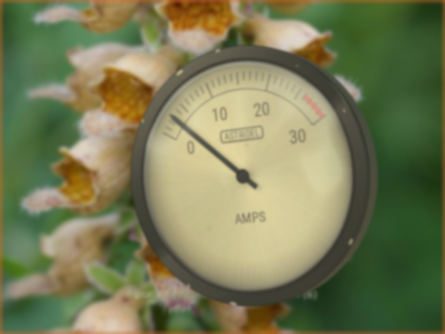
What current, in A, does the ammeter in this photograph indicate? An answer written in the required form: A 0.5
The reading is A 3
